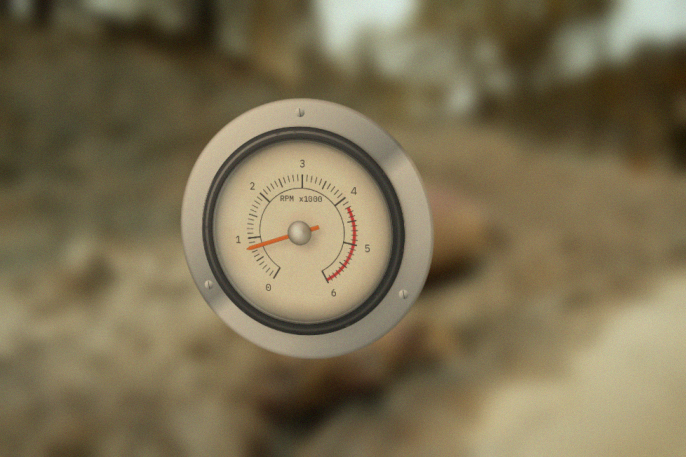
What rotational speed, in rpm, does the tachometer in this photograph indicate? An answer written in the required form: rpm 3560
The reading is rpm 800
